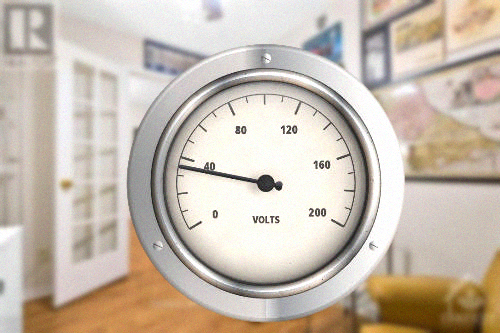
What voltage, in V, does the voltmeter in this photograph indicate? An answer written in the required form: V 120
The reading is V 35
